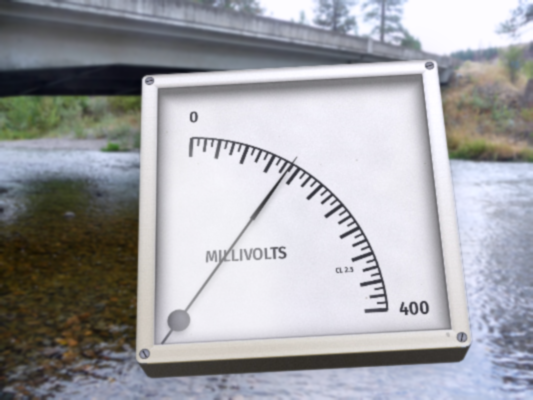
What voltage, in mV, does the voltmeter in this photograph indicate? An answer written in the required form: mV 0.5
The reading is mV 150
